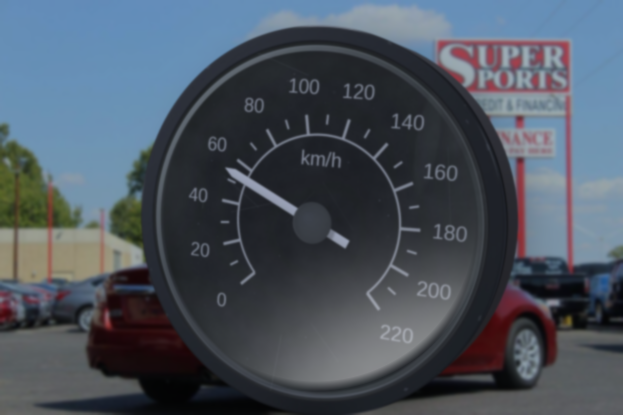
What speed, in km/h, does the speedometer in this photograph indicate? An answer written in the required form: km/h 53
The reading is km/h 55
